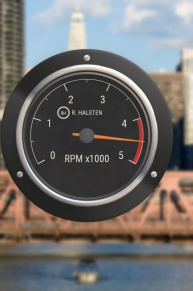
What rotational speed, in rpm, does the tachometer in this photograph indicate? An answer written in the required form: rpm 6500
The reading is rpm 4500
